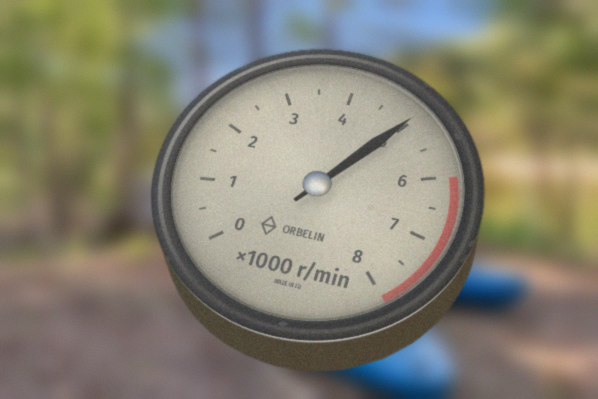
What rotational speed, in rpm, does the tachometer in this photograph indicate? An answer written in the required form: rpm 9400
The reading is rpm 5000
